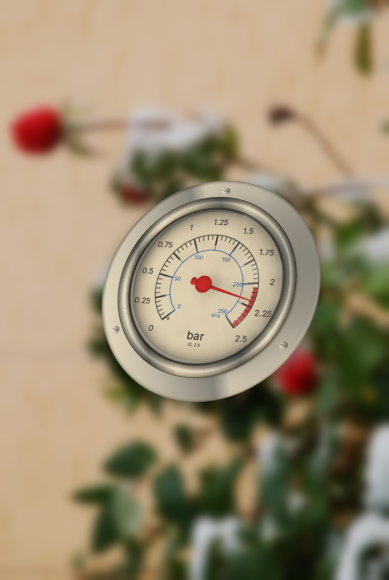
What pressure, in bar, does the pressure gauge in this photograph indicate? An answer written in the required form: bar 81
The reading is bar 2.2
